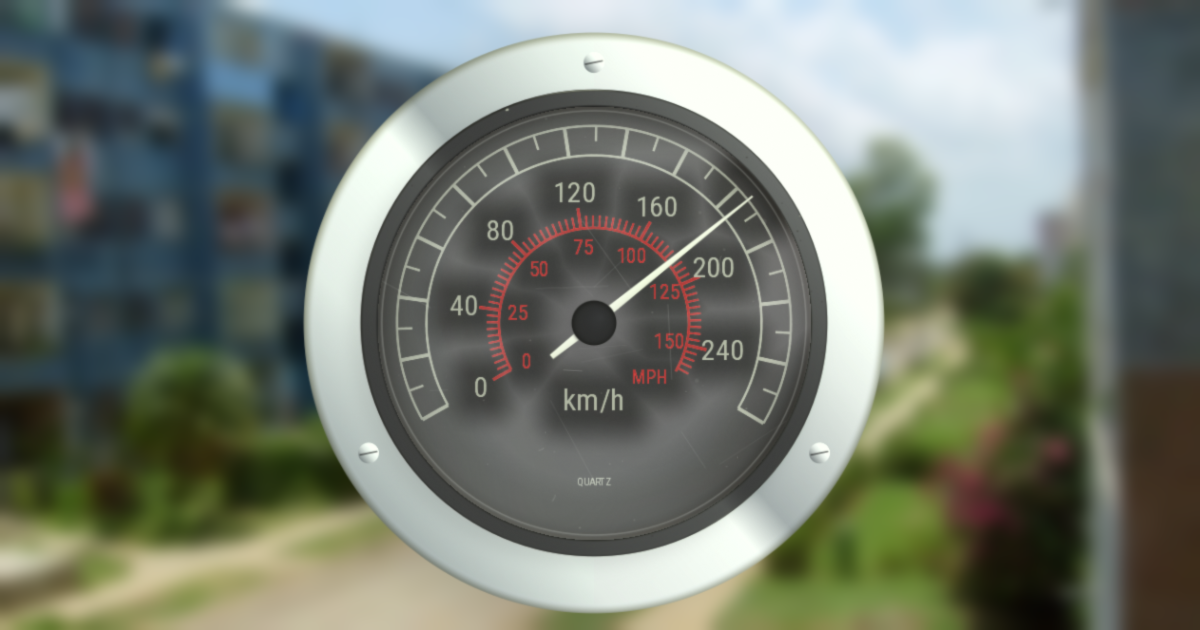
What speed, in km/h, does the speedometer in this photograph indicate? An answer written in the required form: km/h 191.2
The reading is km/h 185
